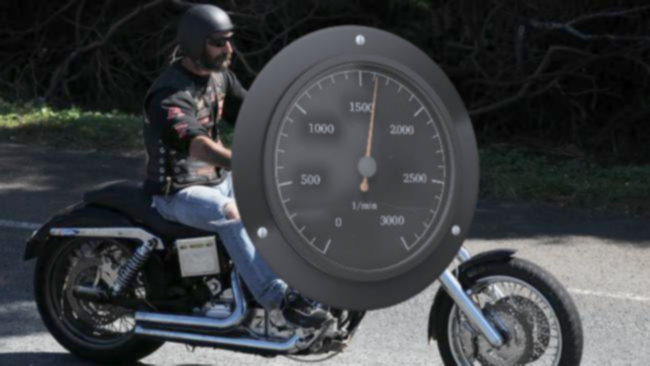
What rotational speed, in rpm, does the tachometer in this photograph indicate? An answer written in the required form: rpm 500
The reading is rpm 1600
